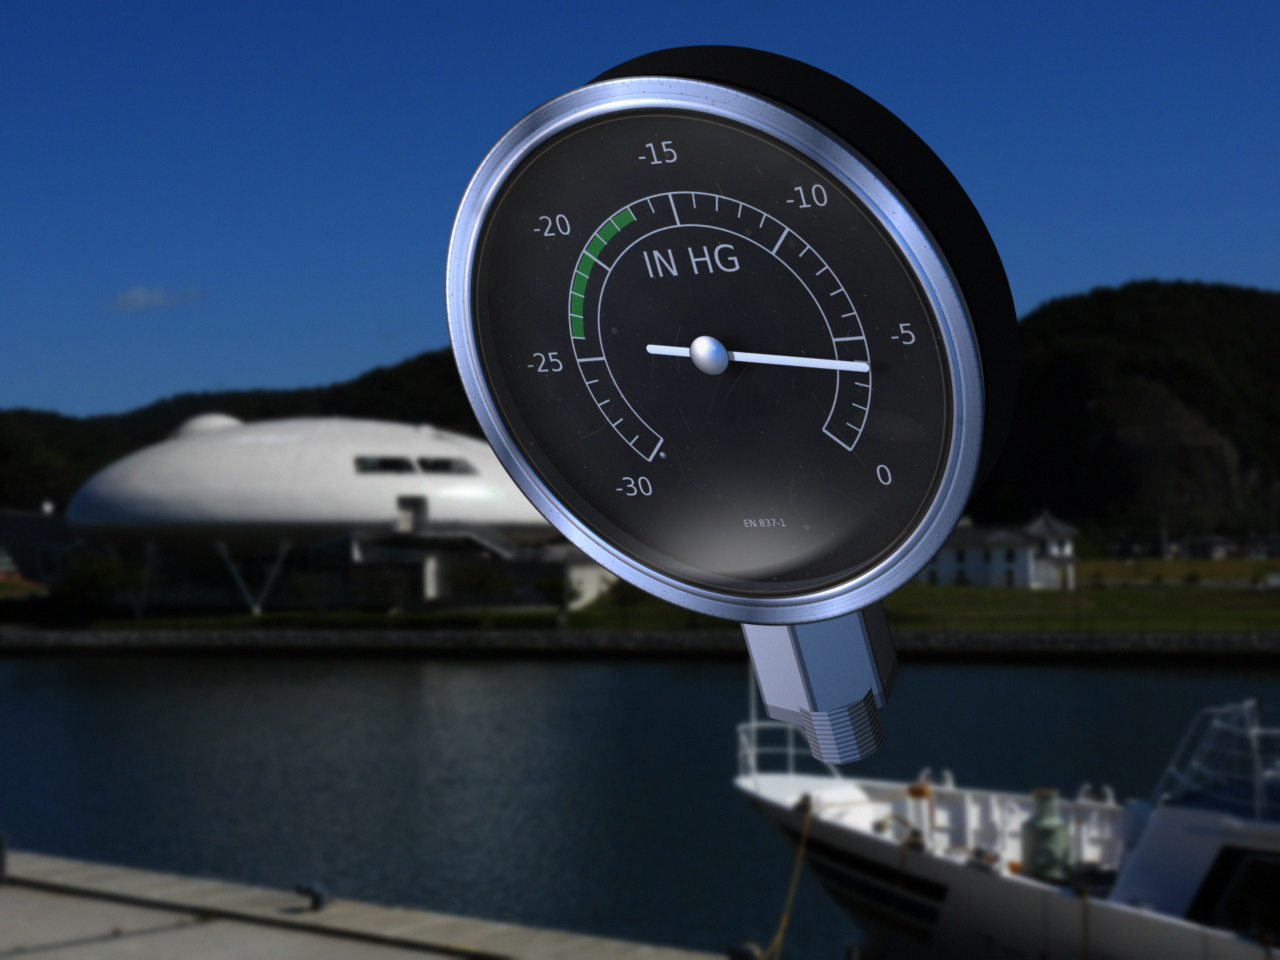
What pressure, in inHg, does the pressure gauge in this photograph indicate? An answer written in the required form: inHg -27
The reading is inHg -4
